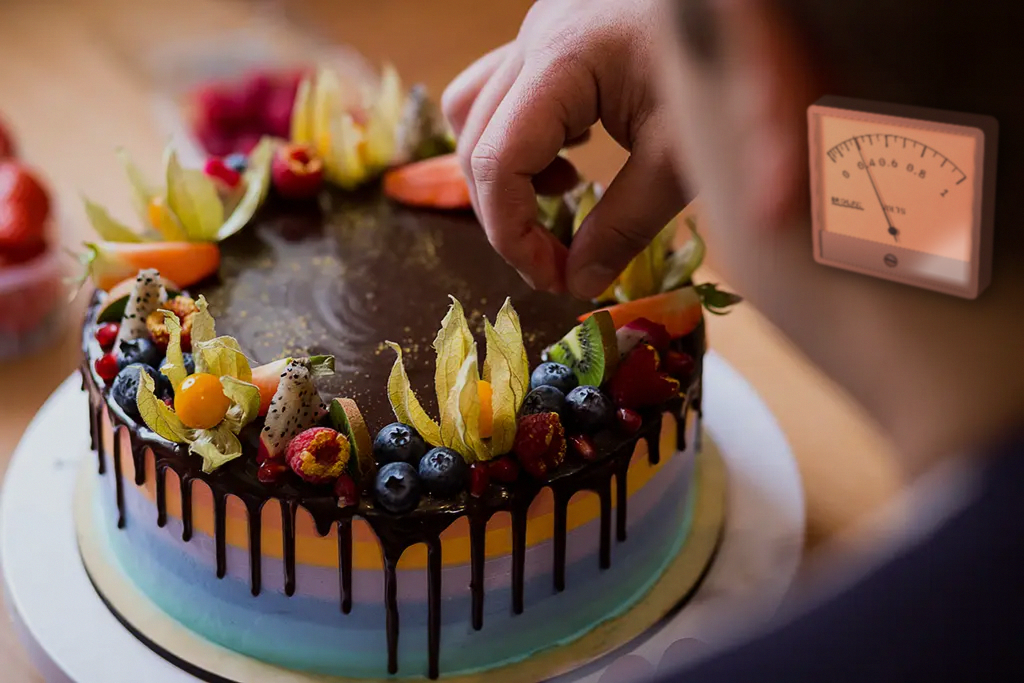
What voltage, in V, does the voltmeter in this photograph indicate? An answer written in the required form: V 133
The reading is V 0.4
